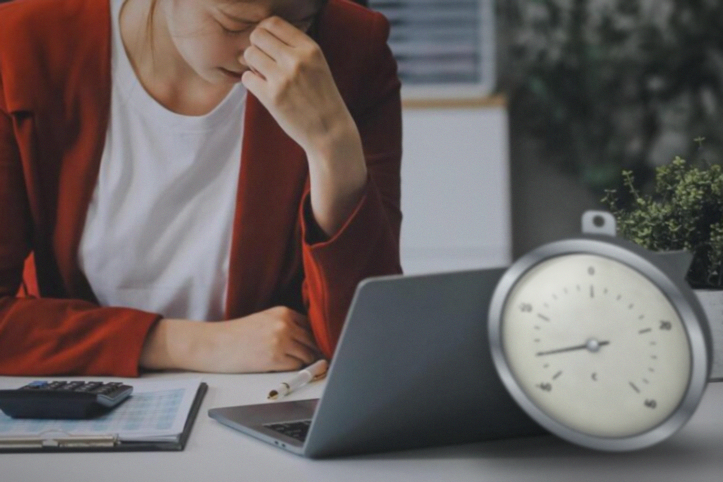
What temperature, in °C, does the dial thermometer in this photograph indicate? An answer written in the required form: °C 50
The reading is °C -32
